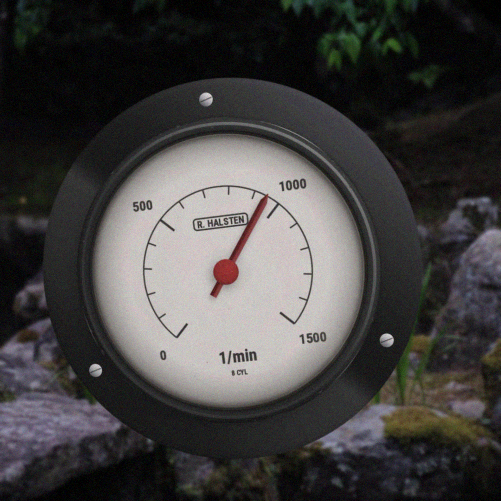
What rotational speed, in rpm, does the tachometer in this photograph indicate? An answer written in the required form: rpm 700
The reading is rpm 950
